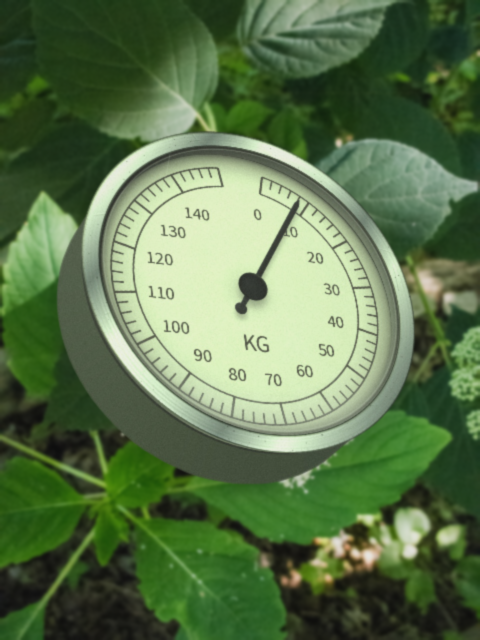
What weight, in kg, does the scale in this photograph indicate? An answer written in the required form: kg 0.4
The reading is kg 8
